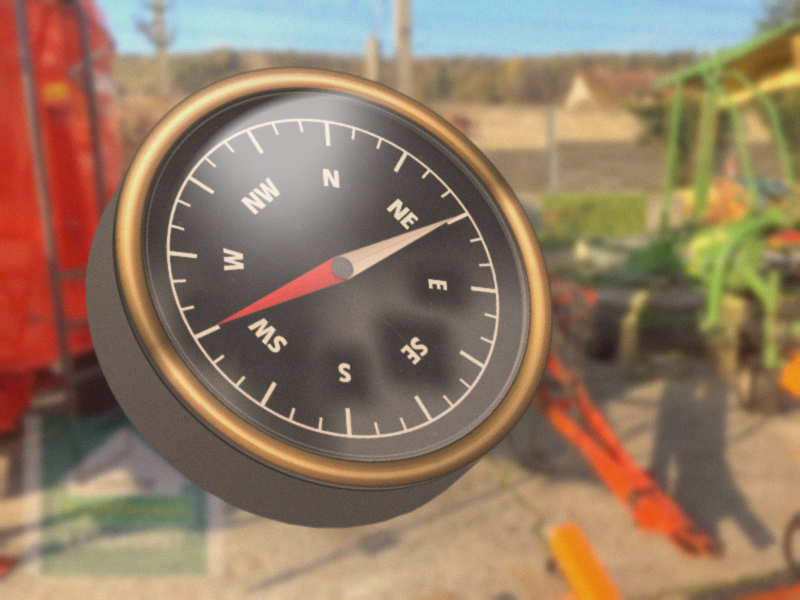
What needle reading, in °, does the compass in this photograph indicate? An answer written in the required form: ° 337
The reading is ° 240
